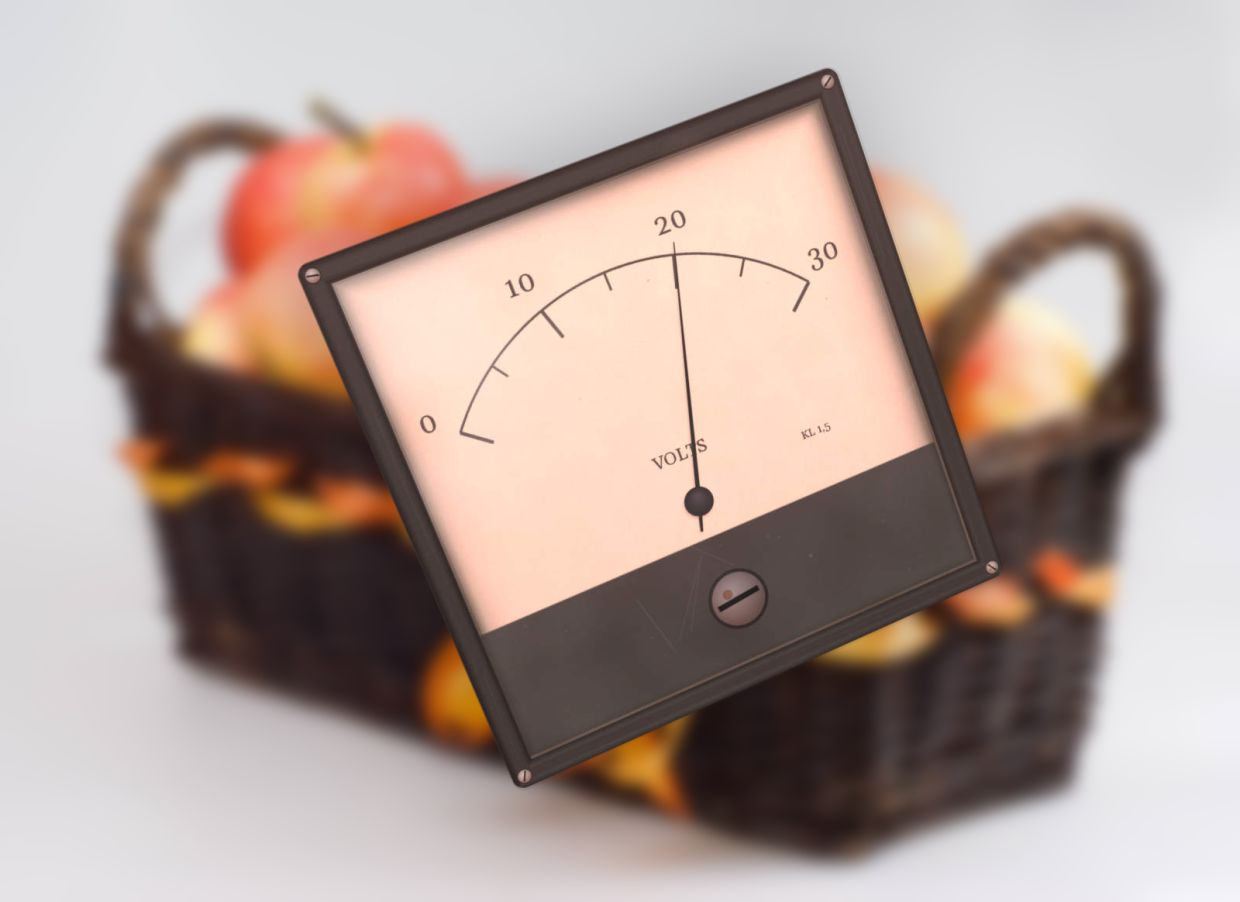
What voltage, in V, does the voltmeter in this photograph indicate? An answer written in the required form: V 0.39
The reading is V 20
